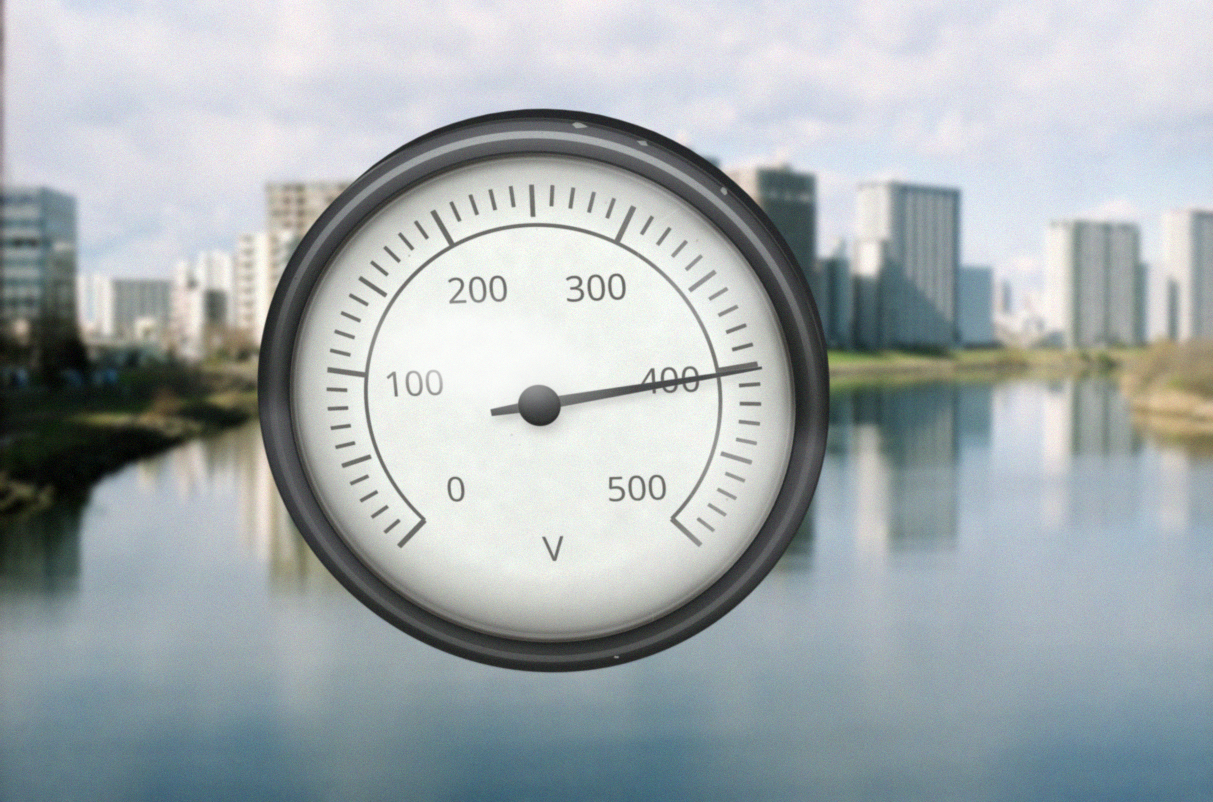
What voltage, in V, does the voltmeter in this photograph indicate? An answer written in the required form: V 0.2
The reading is V 400
